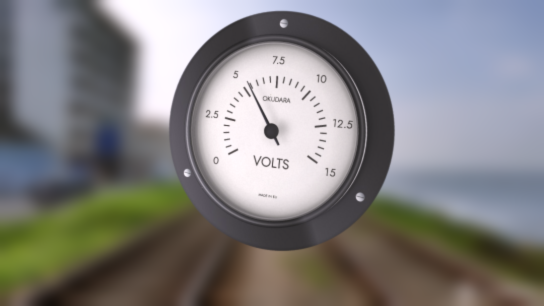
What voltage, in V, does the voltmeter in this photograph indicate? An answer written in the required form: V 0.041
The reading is V 5.5
